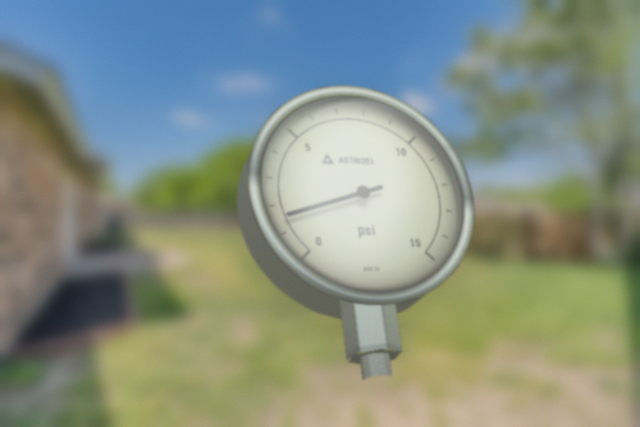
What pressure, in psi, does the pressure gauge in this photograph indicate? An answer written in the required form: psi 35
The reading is psi 1.5
